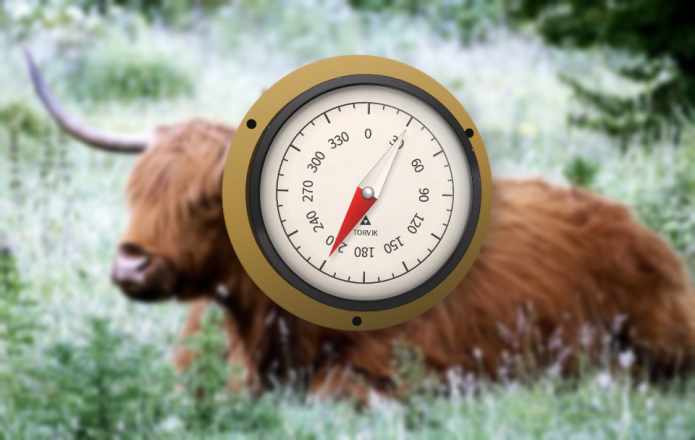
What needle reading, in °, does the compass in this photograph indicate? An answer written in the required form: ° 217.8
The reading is ° 210
